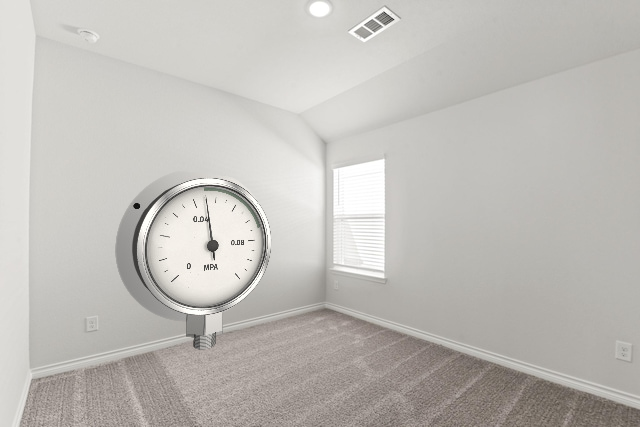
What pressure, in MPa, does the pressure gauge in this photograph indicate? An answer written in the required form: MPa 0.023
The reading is MPa 0.045
